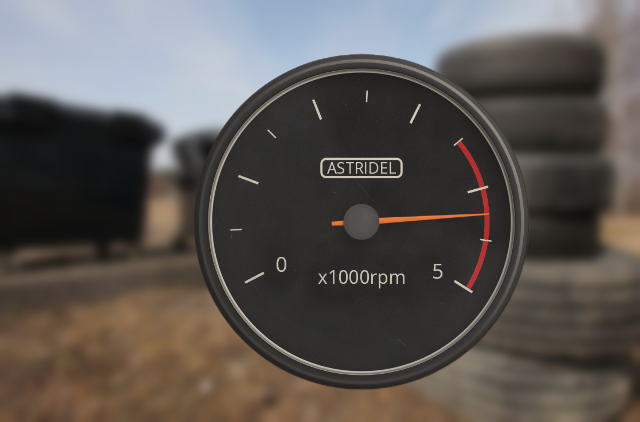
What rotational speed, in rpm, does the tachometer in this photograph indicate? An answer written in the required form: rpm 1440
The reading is rpm 4250
